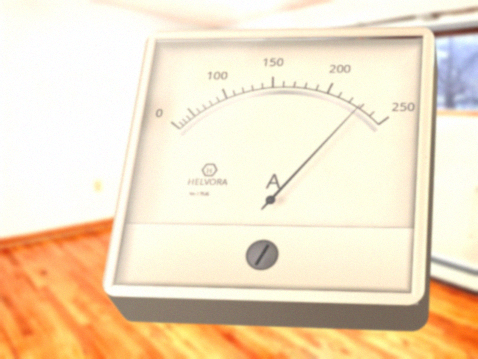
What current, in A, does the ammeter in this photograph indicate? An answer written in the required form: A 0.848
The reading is A 230
